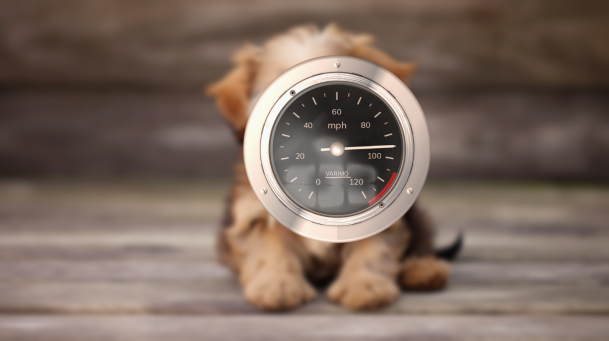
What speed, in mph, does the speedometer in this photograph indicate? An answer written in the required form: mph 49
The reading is mph 95
